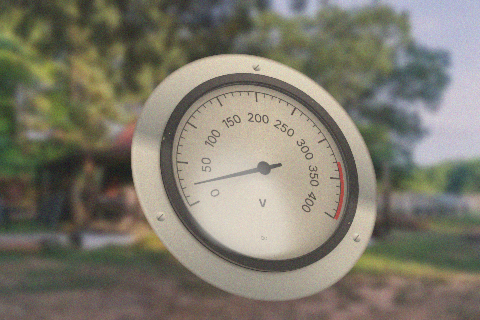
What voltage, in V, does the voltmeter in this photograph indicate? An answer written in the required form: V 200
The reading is V 20
